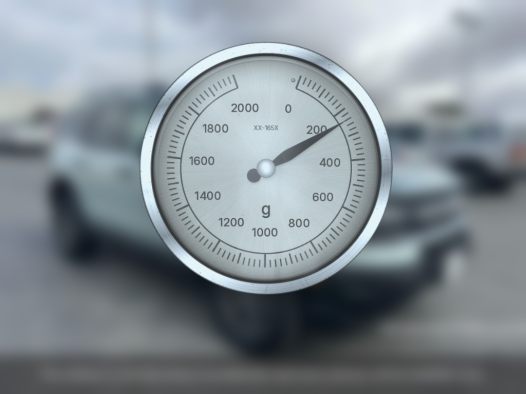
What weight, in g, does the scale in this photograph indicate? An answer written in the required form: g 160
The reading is g 240
